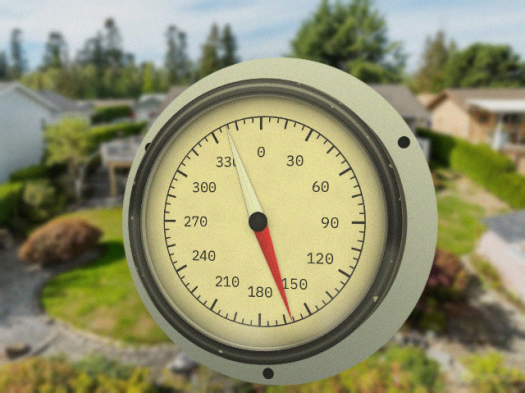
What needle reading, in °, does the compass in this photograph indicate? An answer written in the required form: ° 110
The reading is ° 160
